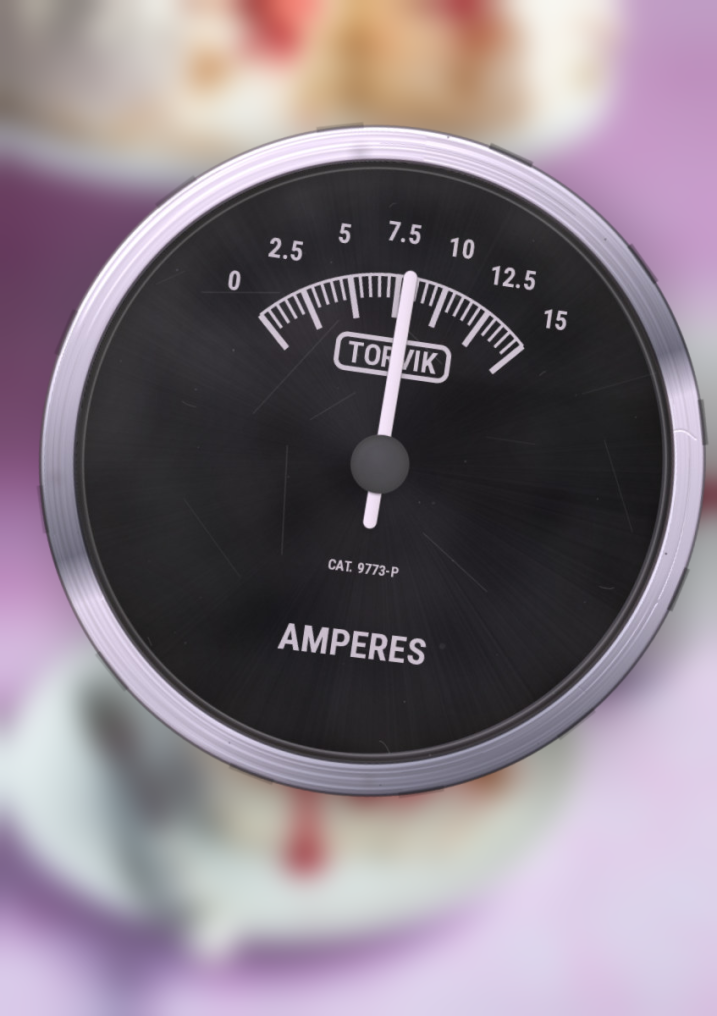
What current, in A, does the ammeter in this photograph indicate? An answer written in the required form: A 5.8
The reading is A 8
